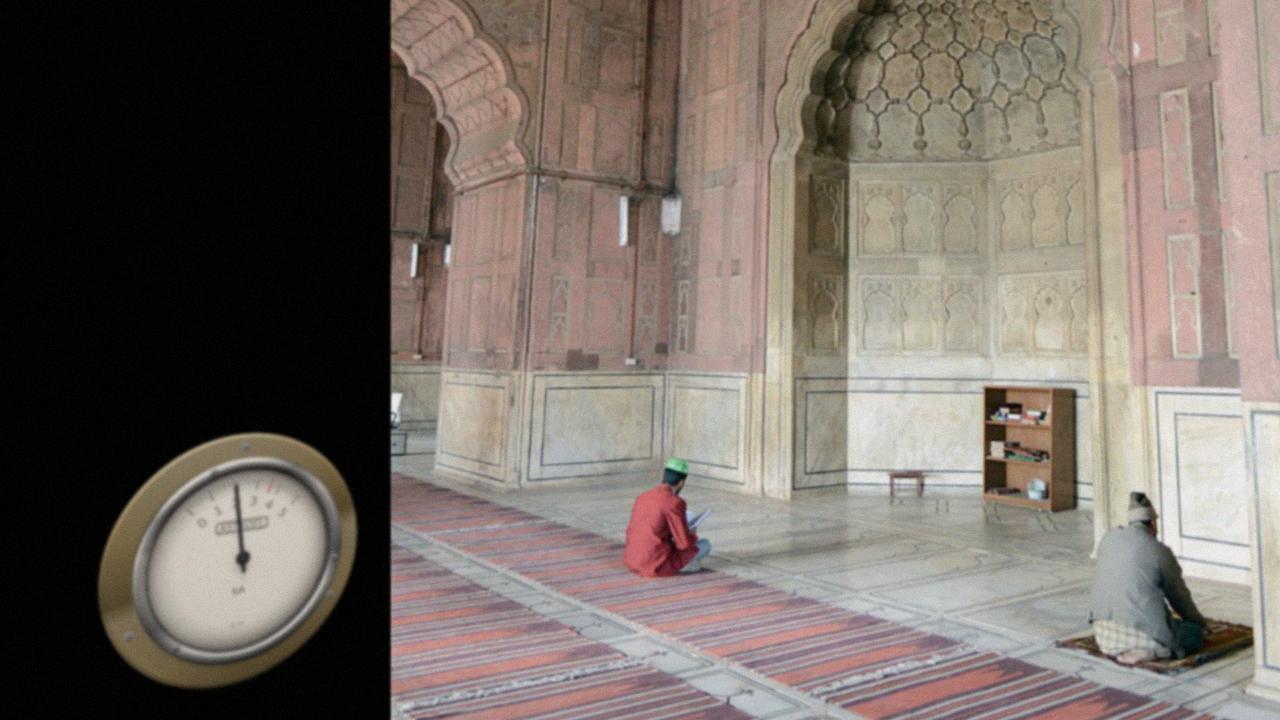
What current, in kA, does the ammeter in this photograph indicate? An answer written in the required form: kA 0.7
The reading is kA 2
